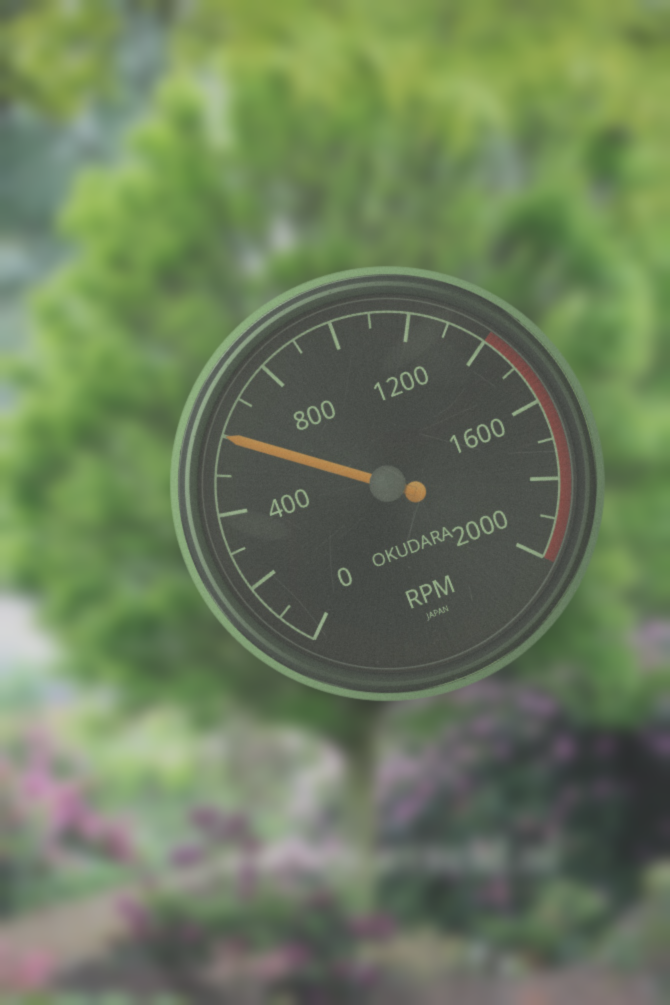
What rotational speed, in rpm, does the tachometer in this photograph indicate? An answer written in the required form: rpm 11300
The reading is rpm 600
